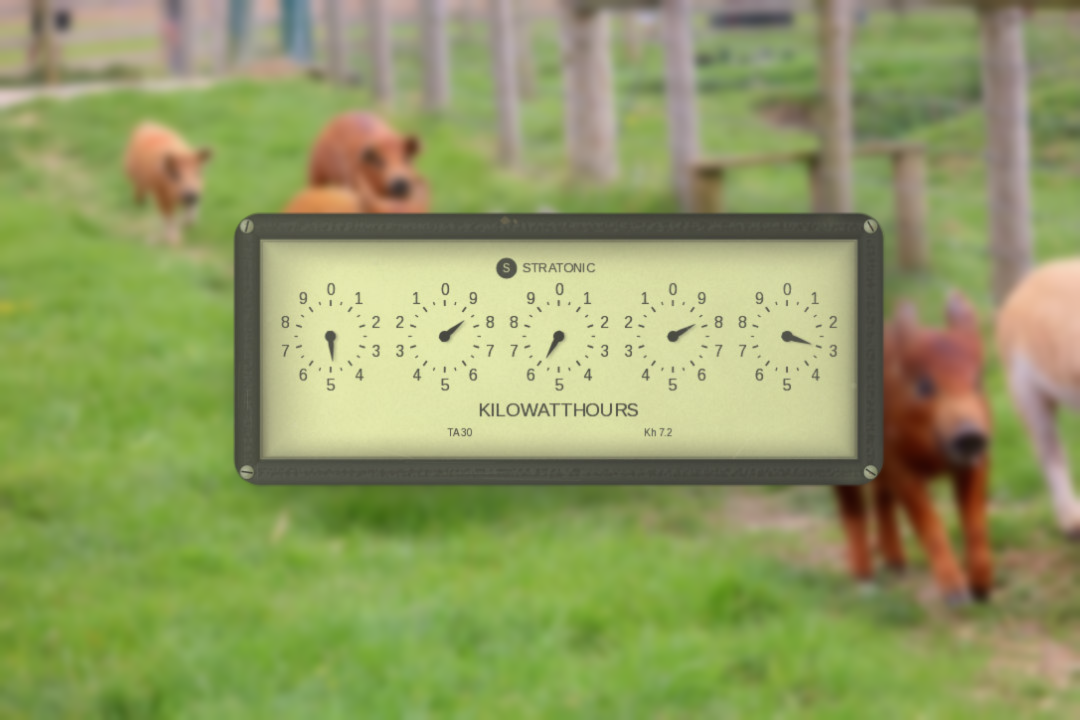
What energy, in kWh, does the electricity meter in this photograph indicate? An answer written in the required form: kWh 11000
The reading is kWh 48583
